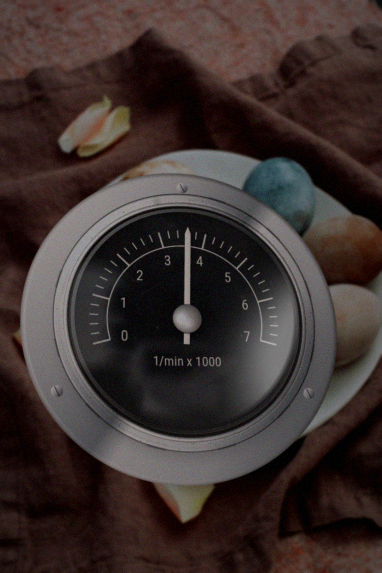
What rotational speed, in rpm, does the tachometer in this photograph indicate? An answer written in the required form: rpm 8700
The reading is rpm 3600
